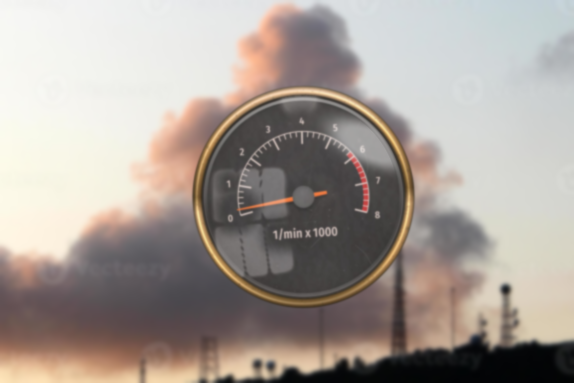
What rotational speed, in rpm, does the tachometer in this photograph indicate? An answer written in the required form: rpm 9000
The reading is rpm 200
